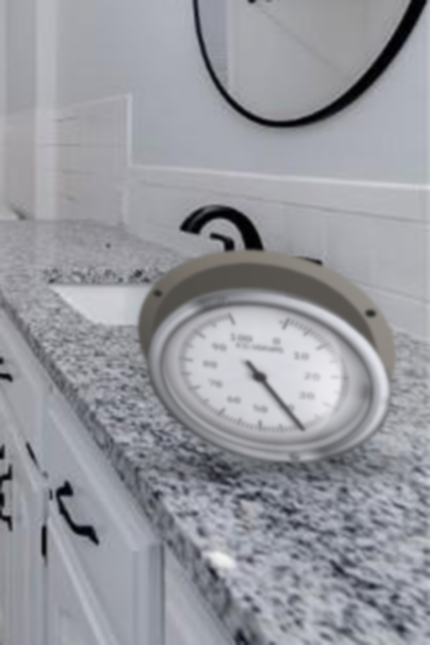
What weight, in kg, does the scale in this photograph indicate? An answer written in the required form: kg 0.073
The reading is kg 40
